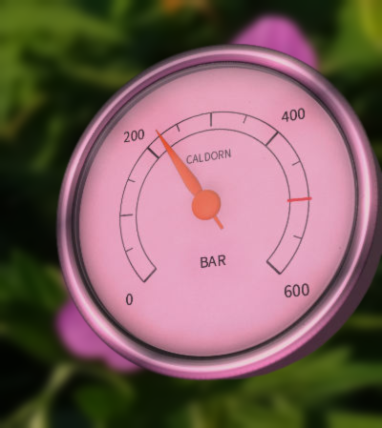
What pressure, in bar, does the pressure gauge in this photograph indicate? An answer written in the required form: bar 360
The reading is bar 225
